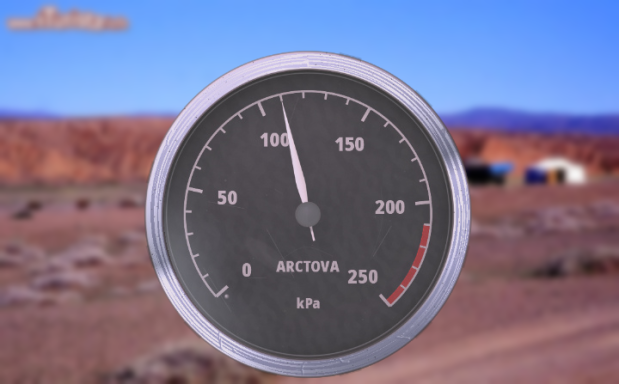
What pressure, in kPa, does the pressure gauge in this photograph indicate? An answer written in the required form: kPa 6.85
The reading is kPa 110
